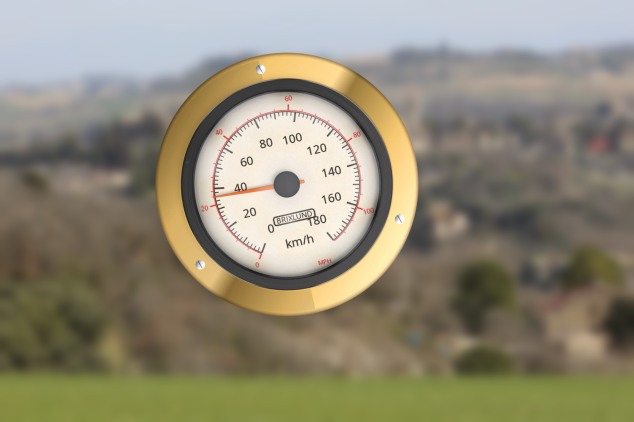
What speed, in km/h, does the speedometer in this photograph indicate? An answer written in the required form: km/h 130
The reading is km/h 36
